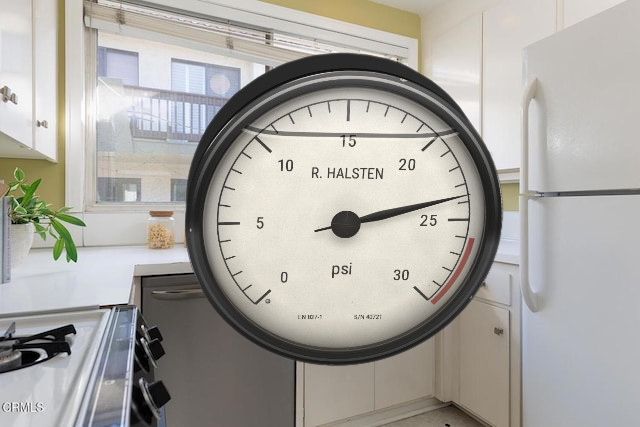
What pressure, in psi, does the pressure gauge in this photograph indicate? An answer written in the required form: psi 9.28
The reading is psi 23.5
